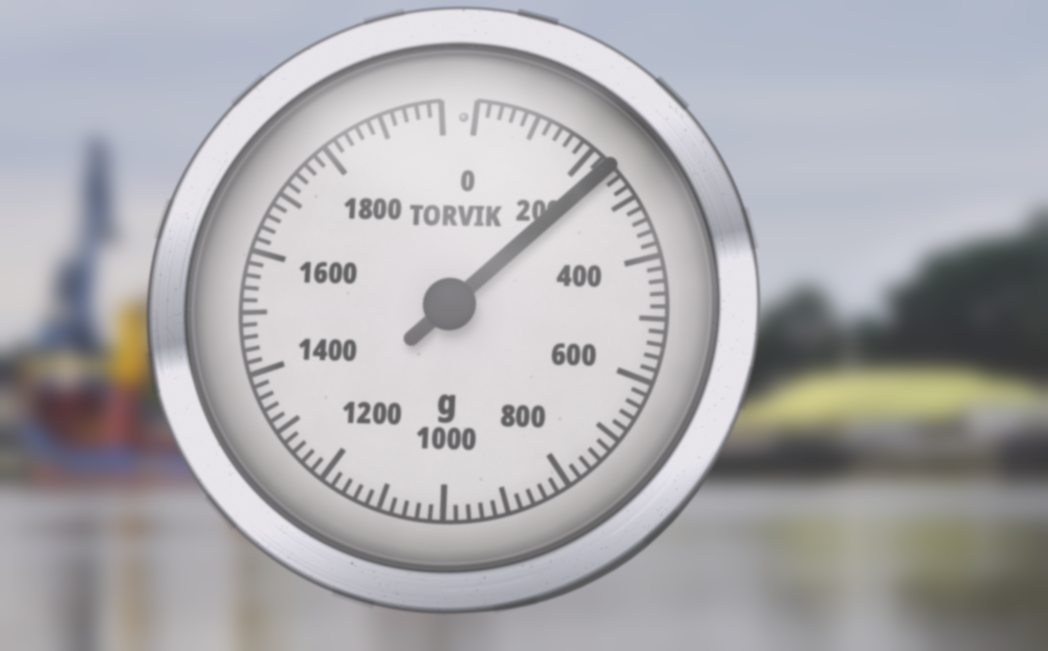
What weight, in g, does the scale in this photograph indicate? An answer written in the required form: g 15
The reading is g 240
